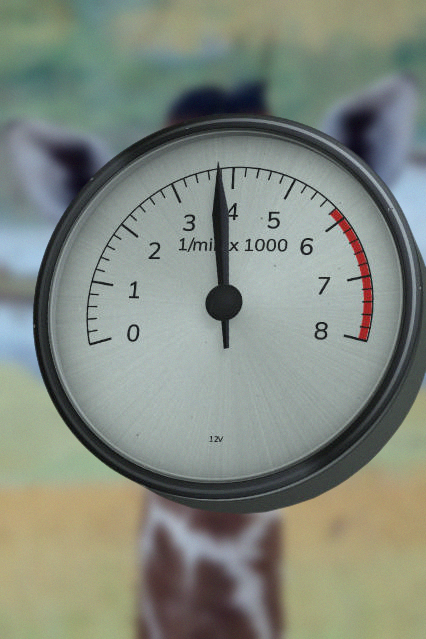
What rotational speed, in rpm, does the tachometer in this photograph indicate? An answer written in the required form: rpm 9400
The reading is rpm 3800
